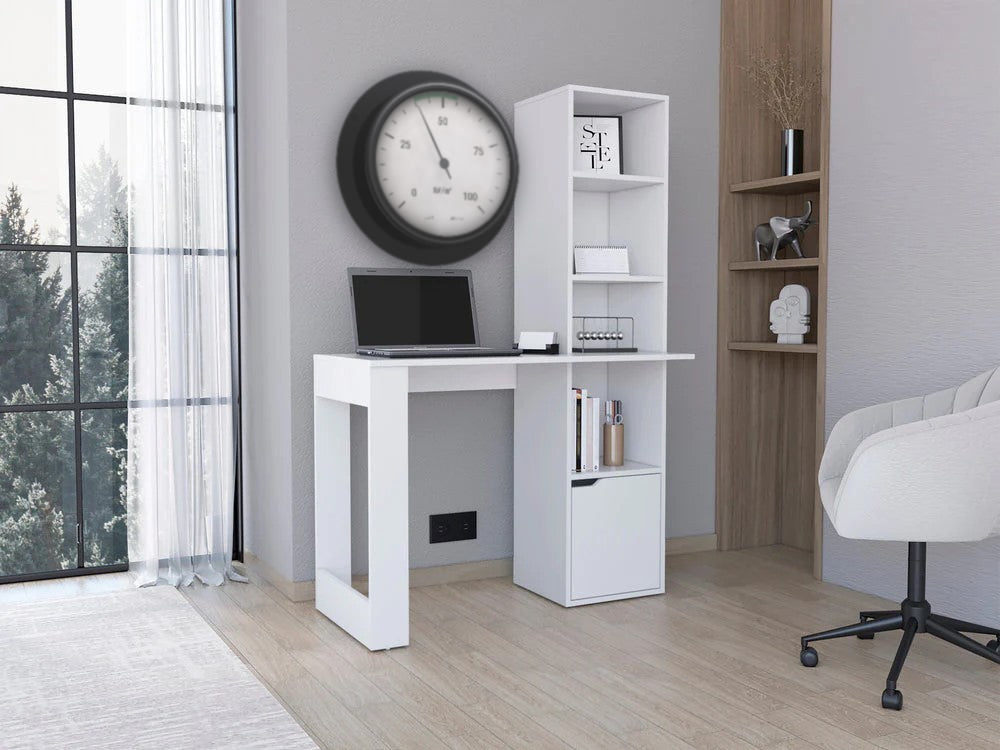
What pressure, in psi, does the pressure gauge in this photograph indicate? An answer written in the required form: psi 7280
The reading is psi 40
